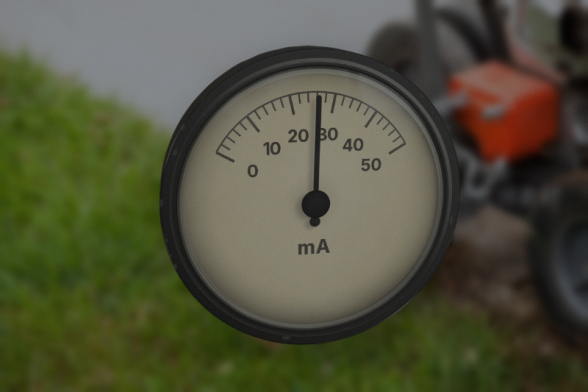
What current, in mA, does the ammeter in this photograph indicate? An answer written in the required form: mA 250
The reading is mA 26
